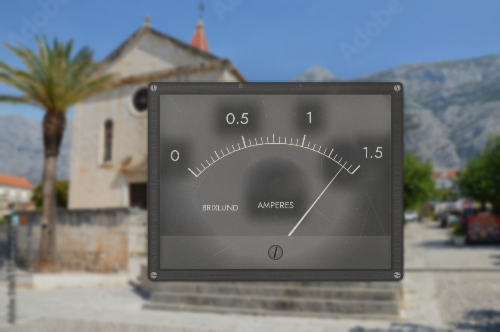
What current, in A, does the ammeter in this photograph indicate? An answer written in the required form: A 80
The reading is A 1.4
